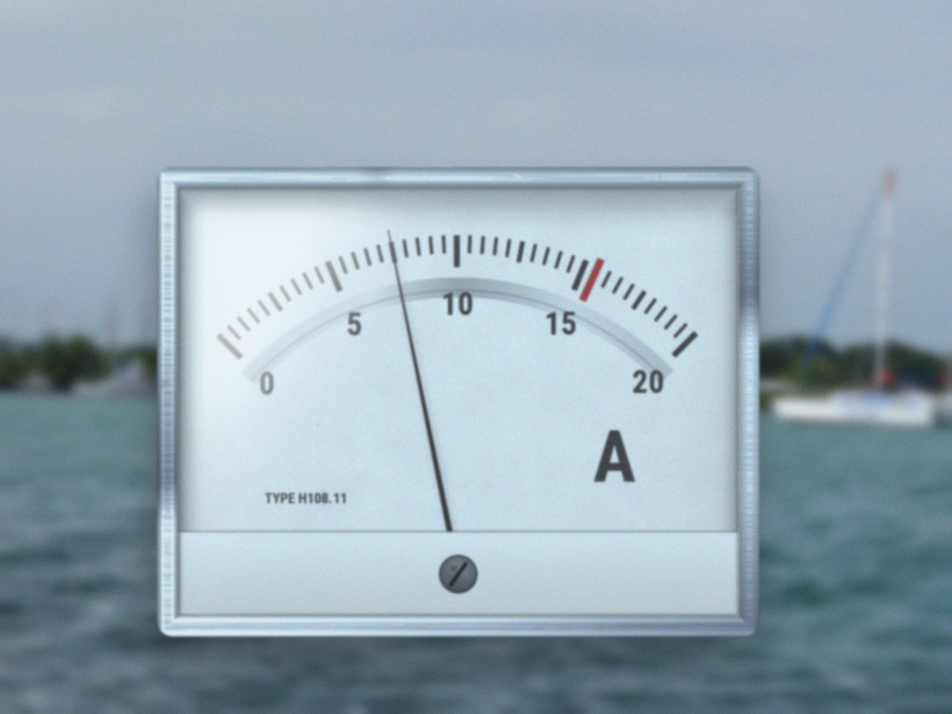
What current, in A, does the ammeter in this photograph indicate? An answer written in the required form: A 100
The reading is A 7.5
